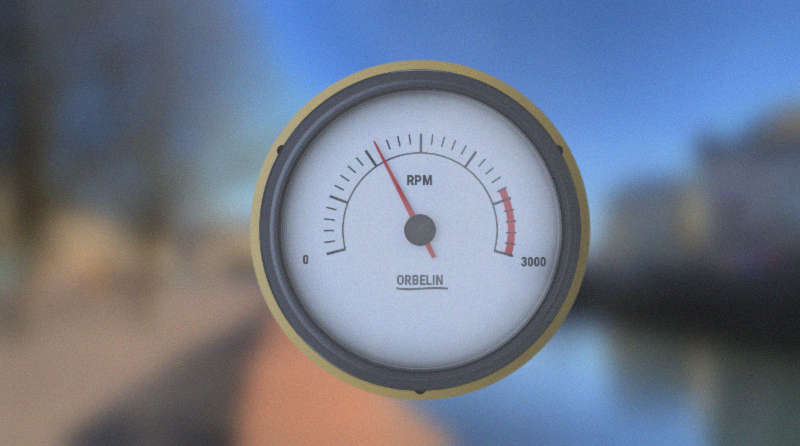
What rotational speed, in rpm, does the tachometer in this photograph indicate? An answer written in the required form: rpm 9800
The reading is rpm 1100
